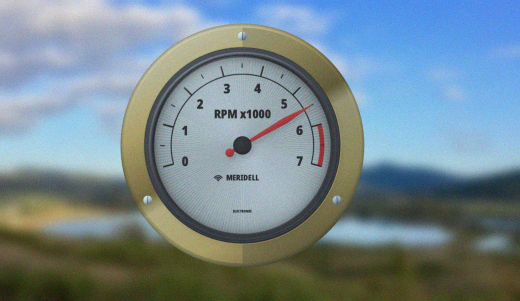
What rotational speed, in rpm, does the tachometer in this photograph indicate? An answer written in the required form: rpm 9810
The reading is rpm 5500
